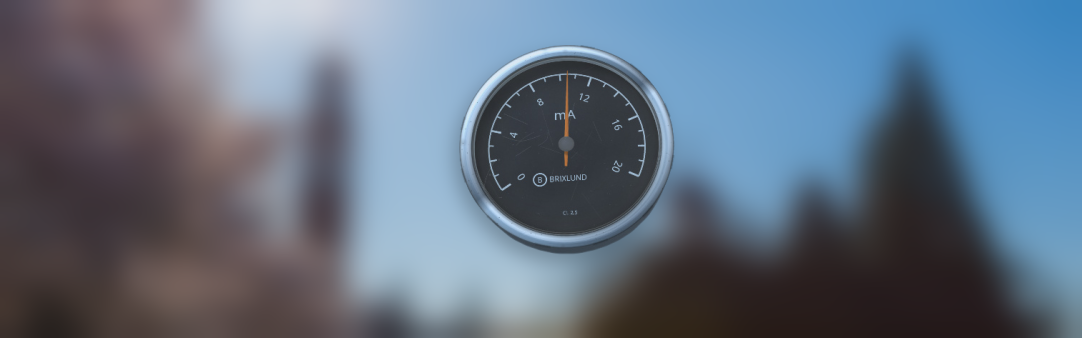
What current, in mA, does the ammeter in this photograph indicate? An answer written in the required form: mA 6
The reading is mA 10.5
